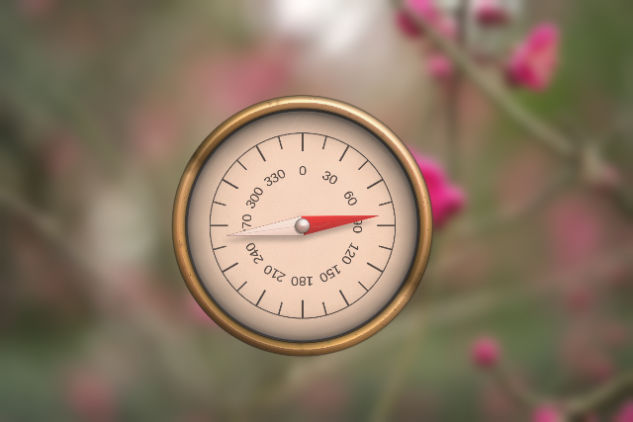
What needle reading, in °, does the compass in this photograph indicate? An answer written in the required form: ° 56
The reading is ° 82.5
